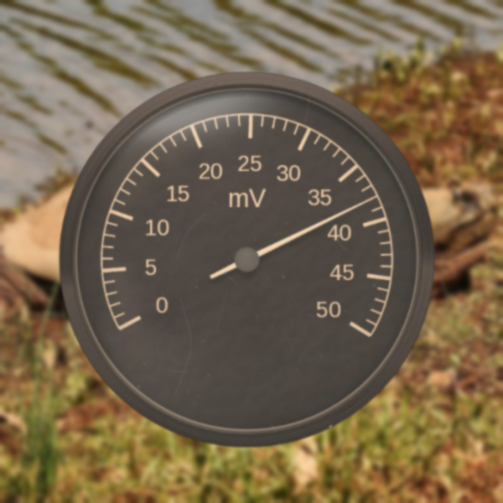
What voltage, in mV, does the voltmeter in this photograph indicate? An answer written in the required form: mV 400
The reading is mV 38
